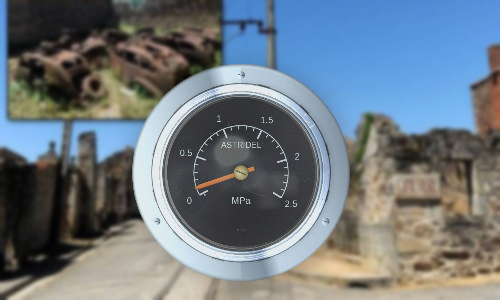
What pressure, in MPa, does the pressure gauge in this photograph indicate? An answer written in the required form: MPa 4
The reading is MPa 0.1
